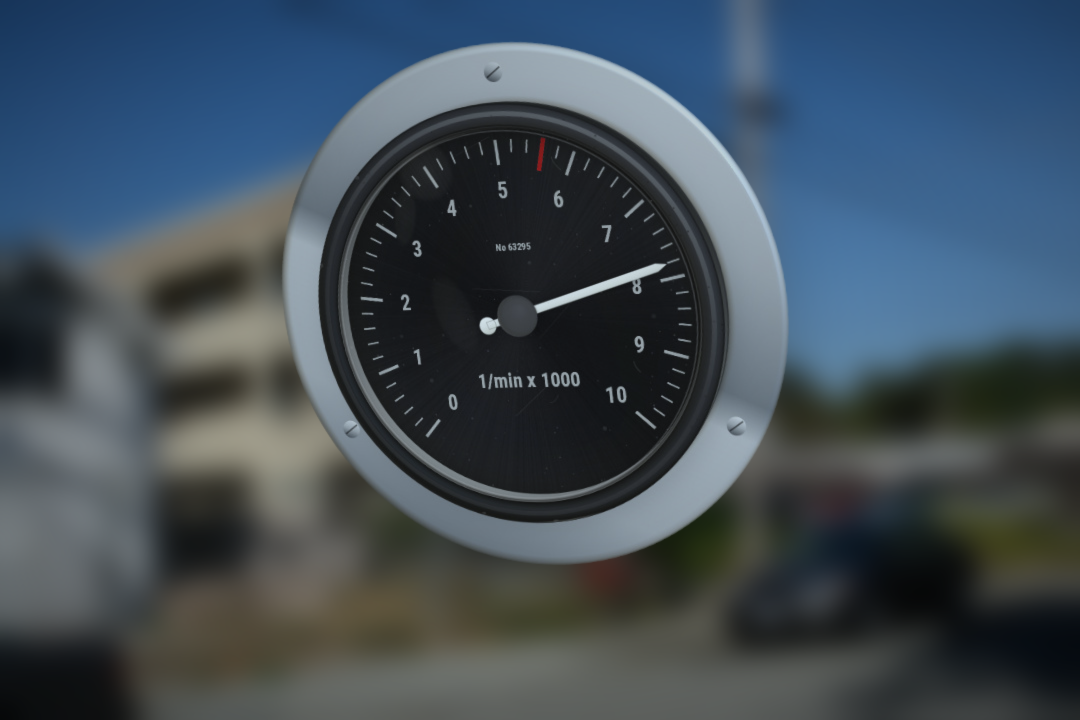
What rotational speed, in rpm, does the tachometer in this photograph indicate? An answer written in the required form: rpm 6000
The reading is rpm 7800
